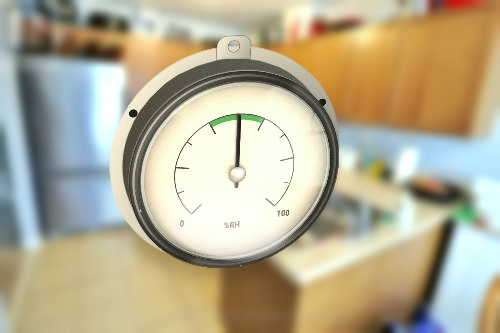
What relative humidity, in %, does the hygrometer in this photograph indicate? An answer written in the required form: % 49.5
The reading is % 50
